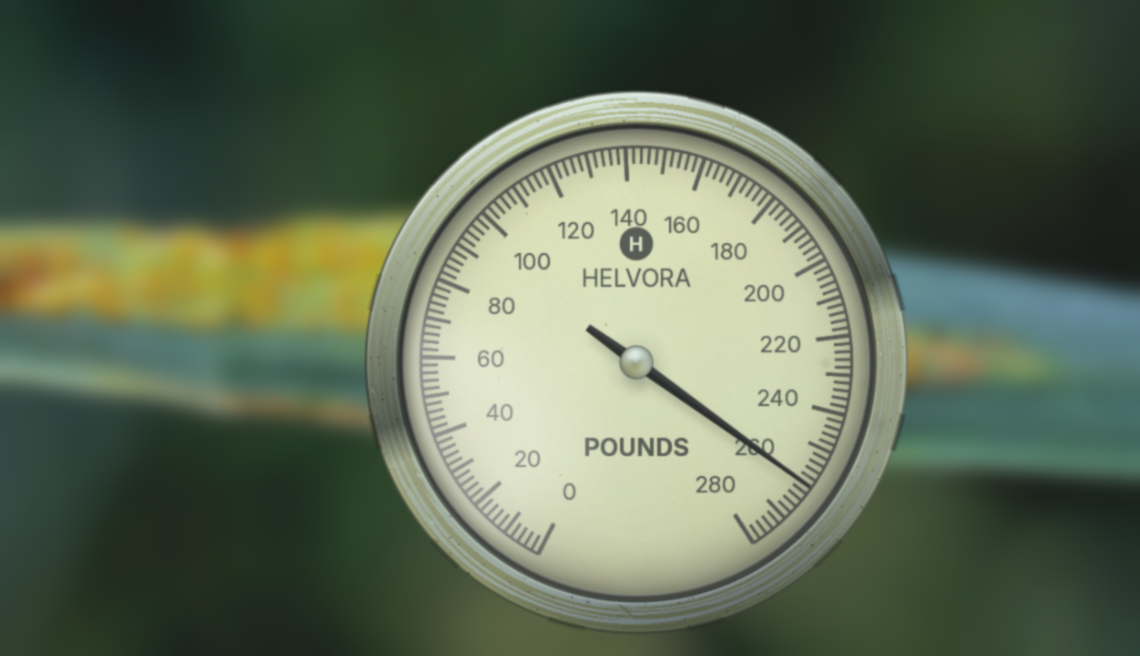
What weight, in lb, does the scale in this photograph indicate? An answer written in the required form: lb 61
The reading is lb 260
